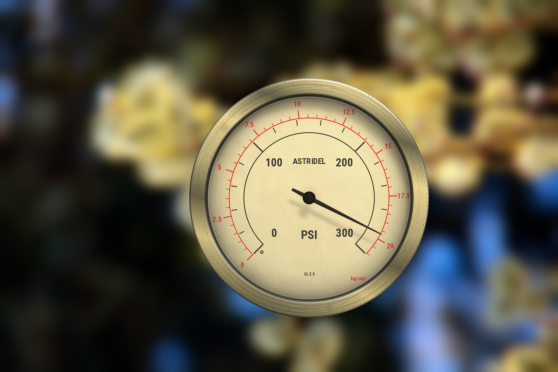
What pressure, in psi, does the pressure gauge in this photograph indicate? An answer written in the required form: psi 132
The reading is psi 280
